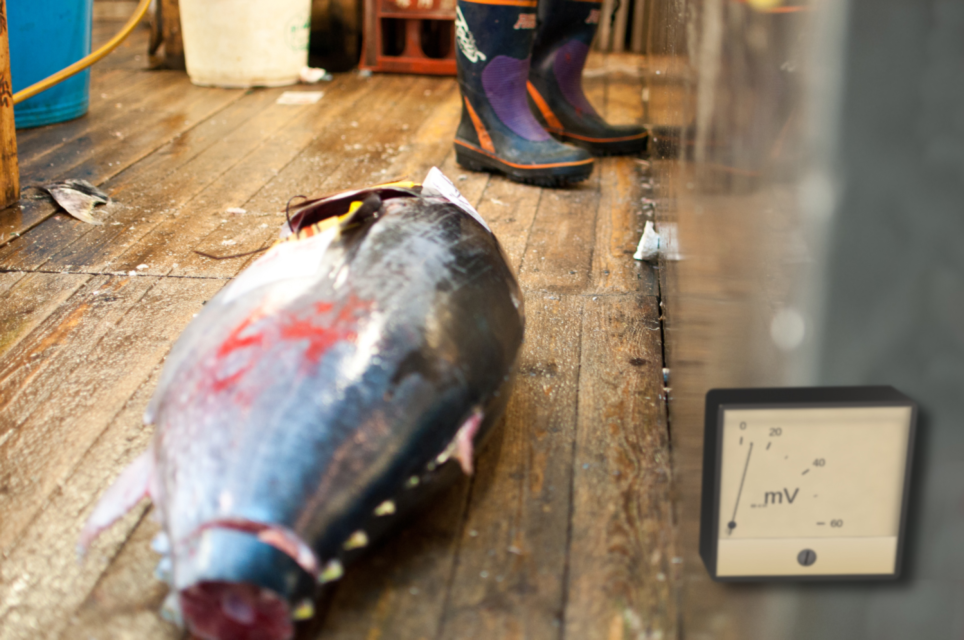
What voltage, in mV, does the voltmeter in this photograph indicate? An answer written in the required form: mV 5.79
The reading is mV 10
